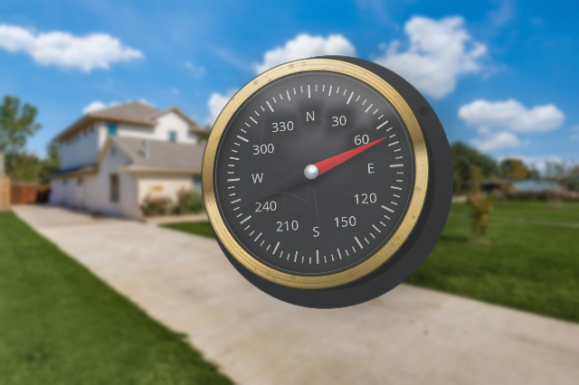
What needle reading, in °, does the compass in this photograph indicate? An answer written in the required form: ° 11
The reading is ° 70
